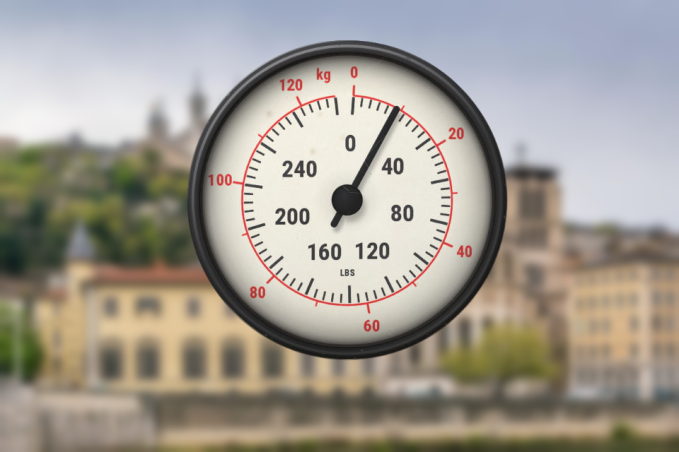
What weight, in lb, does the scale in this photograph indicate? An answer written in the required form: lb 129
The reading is lb 20
